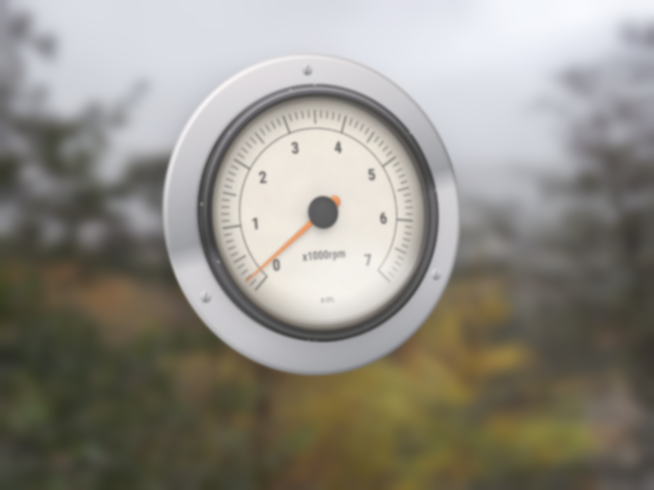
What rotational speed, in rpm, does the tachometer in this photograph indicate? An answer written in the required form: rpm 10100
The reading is rpm 200
